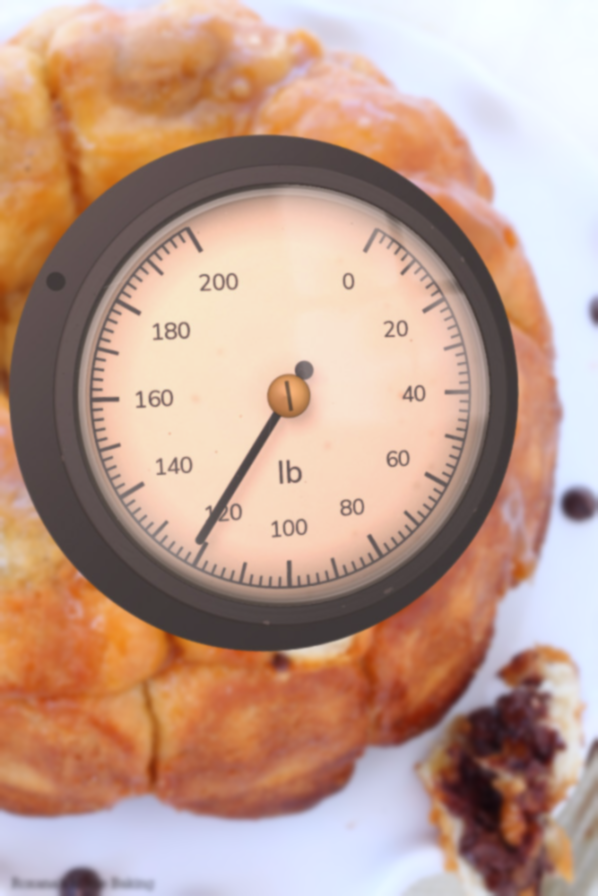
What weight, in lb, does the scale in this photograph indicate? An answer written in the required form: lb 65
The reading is lb 122
